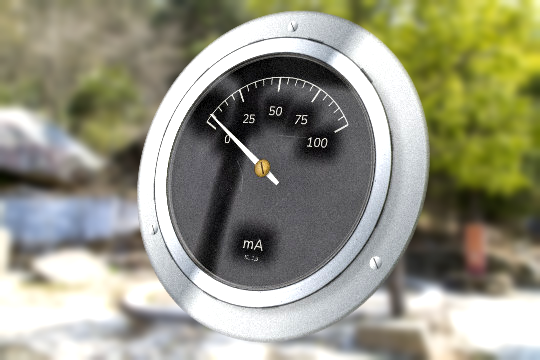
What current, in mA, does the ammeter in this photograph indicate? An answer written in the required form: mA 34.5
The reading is mA 5
